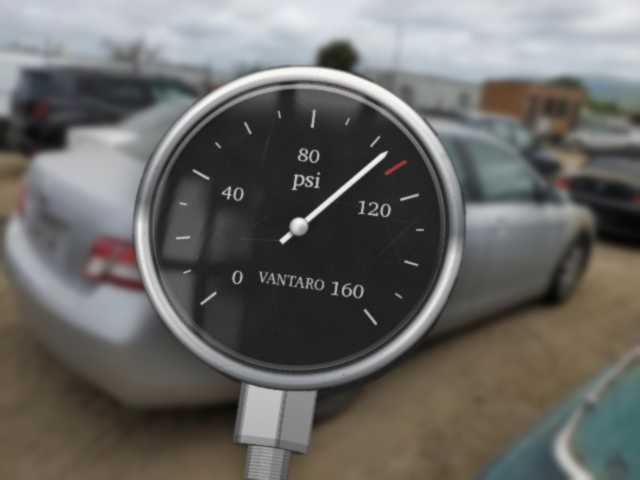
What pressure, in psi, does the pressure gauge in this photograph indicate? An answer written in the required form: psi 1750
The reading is psi 105
